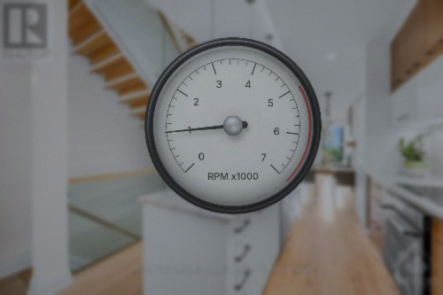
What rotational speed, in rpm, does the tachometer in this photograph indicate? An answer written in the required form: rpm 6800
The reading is rpm 1000
